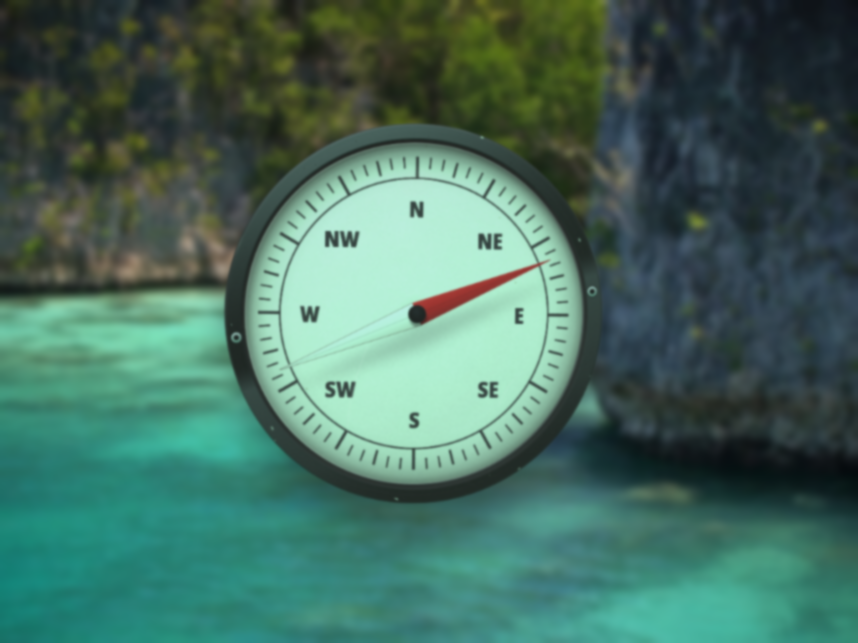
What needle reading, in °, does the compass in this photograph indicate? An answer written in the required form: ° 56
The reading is ° 67.5
